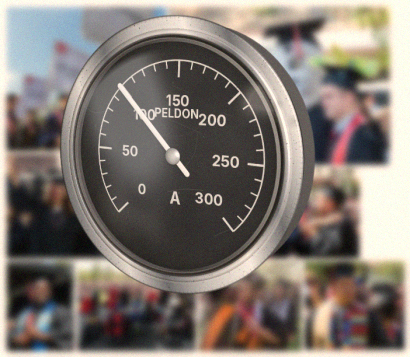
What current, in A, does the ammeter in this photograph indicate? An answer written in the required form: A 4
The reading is A 100
